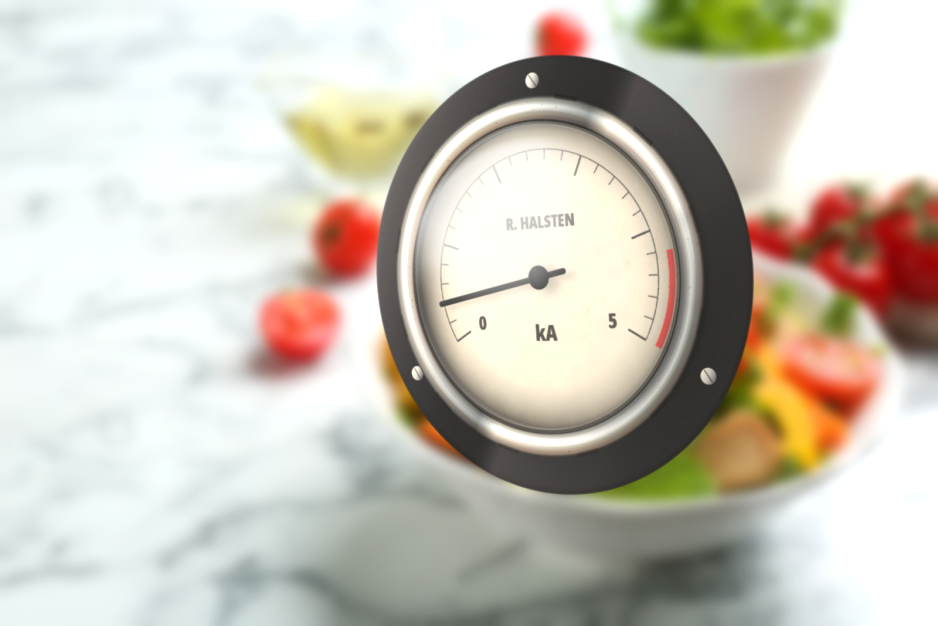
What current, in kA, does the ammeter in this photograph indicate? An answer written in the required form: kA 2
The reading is kA 0.4
